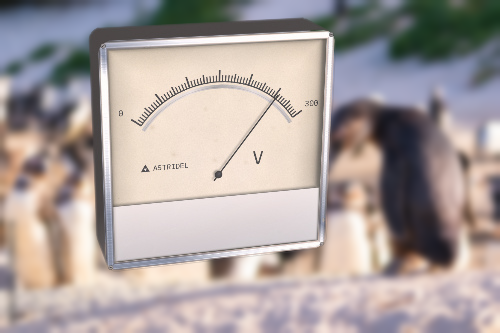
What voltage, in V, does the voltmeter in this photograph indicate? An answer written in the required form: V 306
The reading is V 250
